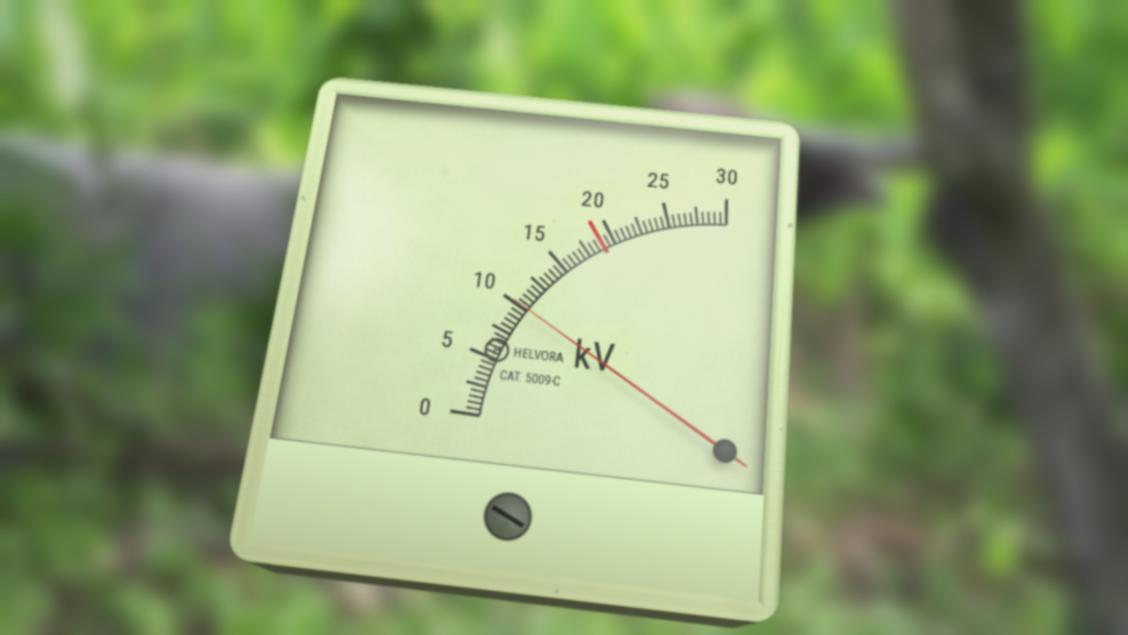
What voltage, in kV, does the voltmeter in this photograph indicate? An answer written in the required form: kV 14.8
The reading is kV 10
